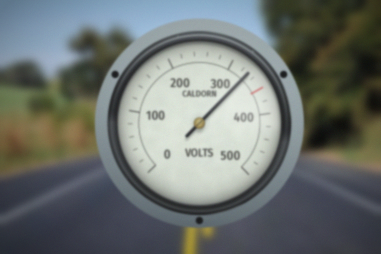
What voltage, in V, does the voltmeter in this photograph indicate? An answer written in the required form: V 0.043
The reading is V 330
